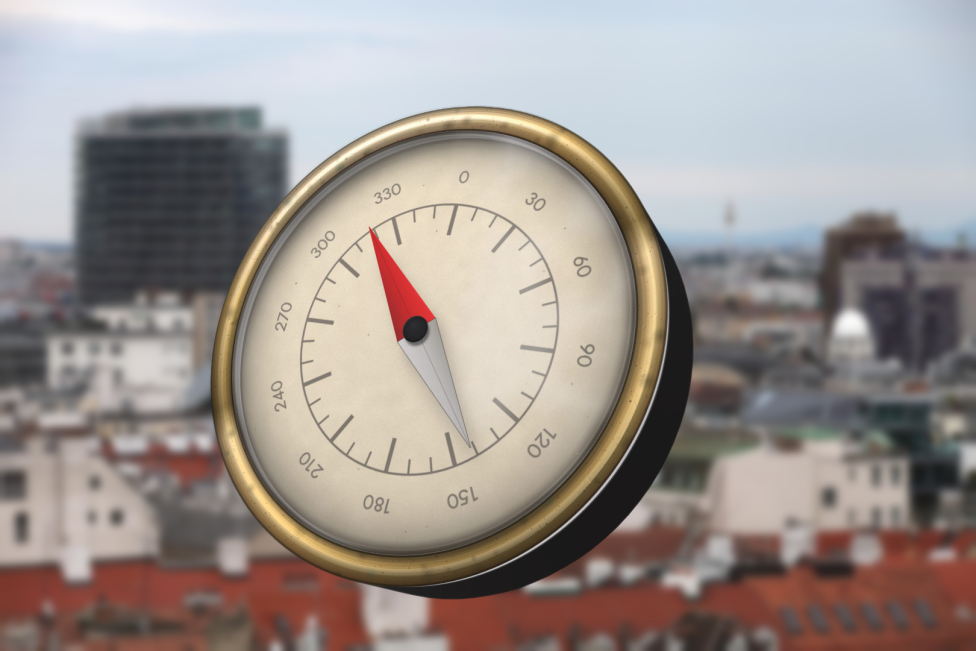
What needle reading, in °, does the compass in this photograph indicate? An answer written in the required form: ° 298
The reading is ° 320
